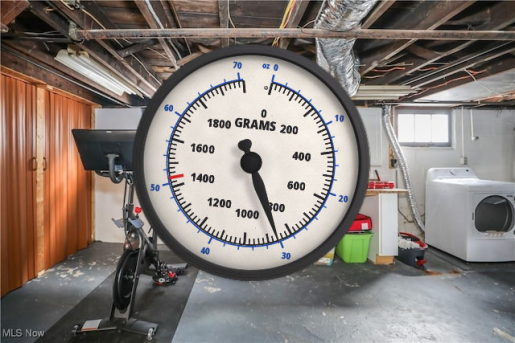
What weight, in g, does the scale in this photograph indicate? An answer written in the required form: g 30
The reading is g 860
